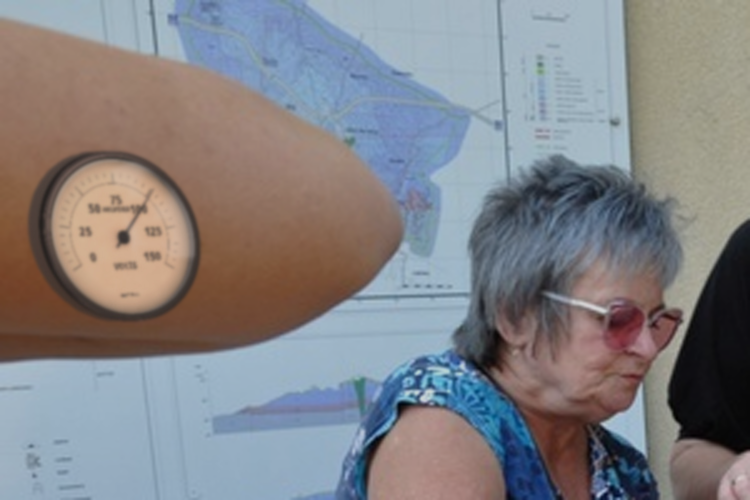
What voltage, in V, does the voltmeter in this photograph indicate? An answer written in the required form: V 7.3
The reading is V 100
